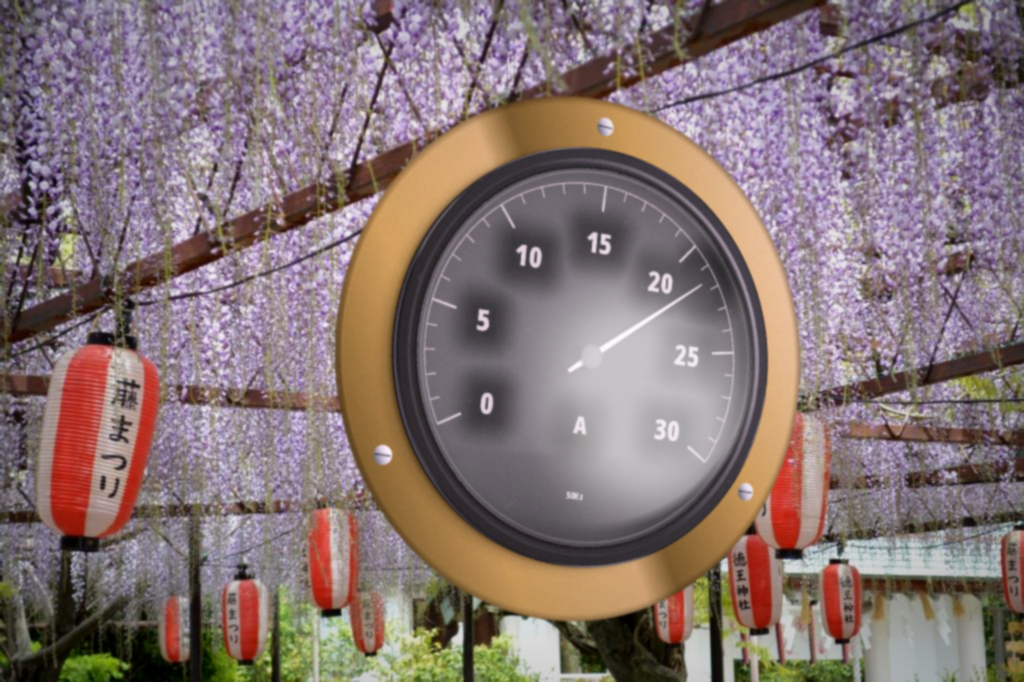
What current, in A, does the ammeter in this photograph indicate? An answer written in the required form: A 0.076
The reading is A 21.5
